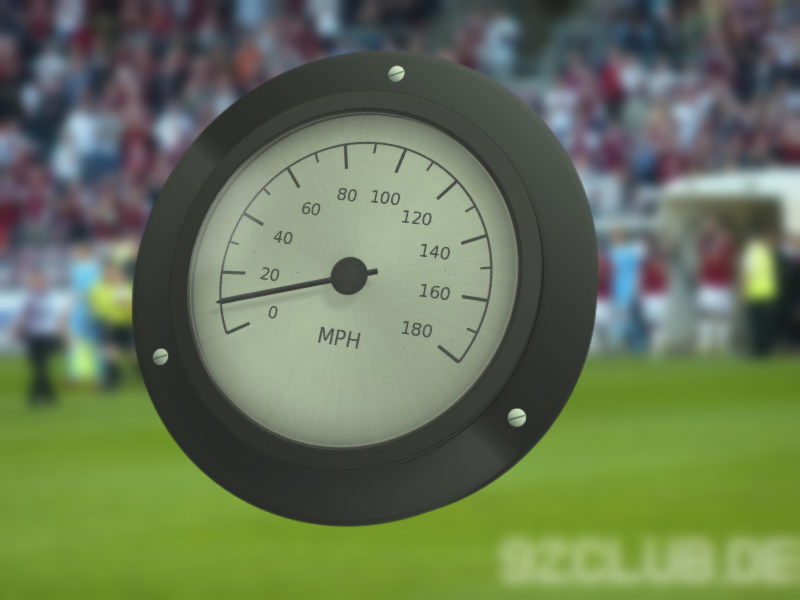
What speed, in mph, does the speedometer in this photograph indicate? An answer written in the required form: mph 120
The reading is mph 10
